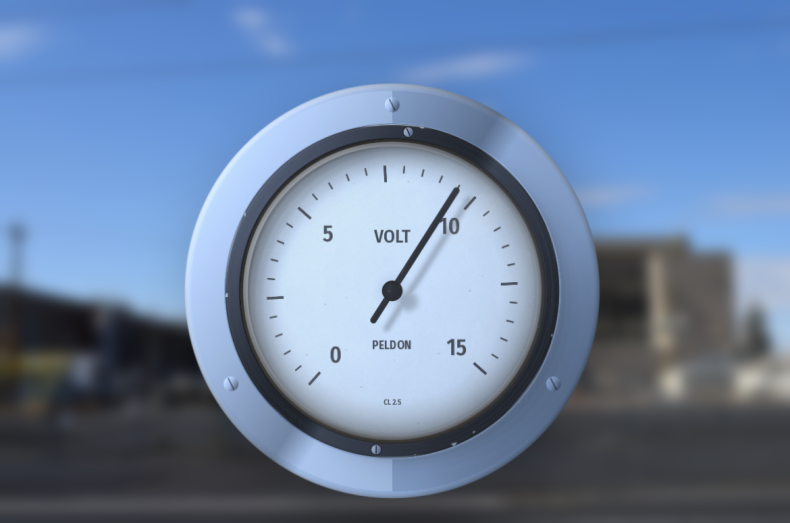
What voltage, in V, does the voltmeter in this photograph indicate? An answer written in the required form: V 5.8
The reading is V 9.5
